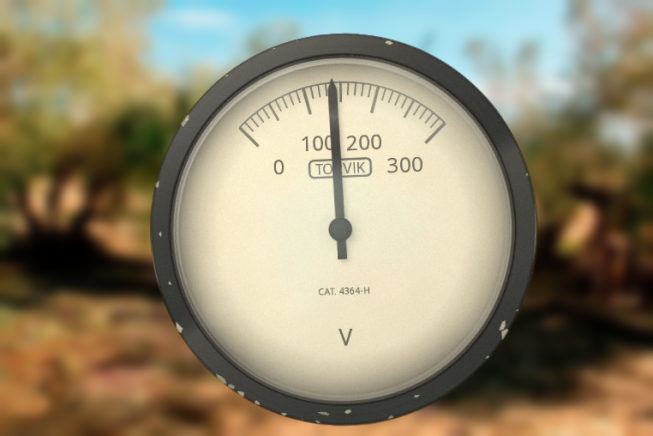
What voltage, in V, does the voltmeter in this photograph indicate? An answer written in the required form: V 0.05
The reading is V 140
